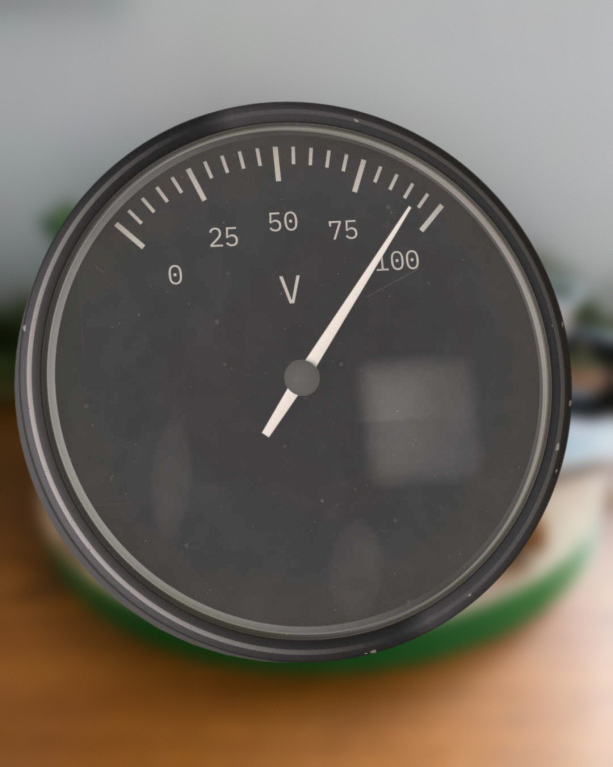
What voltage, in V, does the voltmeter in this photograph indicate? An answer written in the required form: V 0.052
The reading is V 92.5
